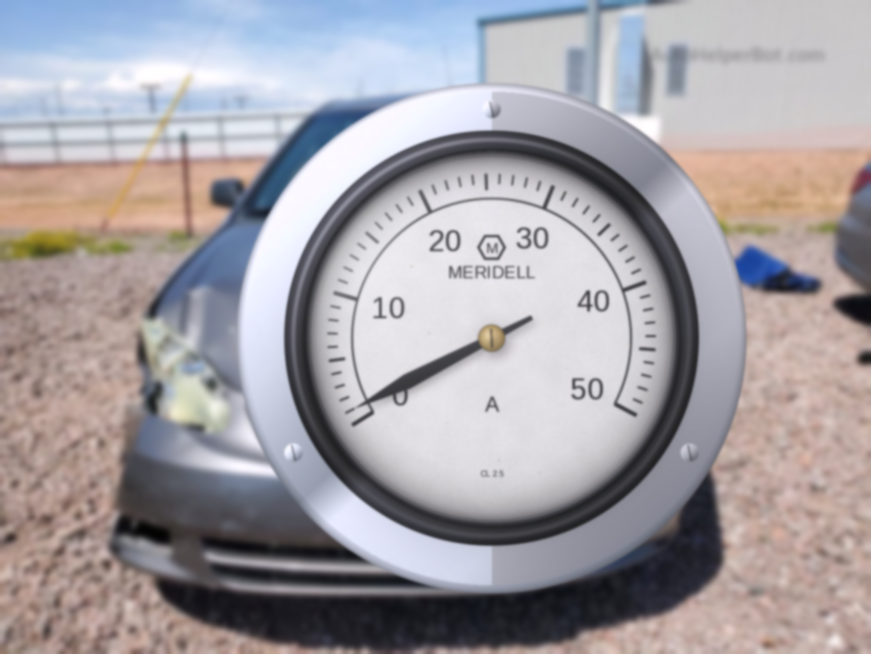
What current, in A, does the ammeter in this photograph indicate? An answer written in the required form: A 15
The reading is A 1
